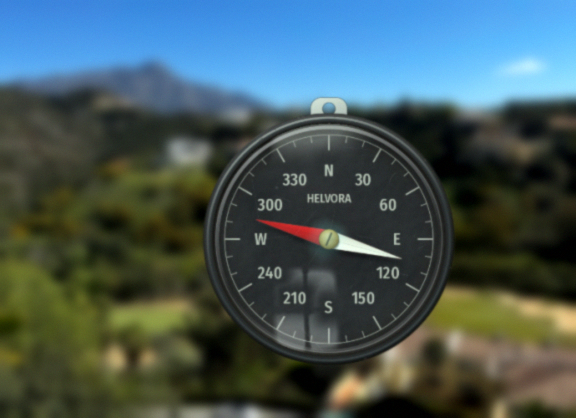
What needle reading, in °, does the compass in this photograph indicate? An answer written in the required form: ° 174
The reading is ° 285
